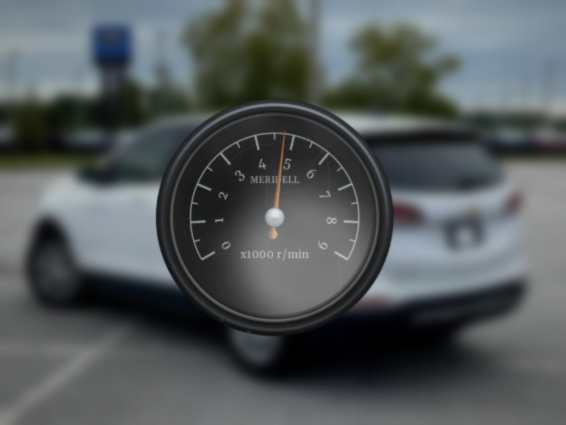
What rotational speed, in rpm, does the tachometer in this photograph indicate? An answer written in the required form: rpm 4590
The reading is rpm 4750
